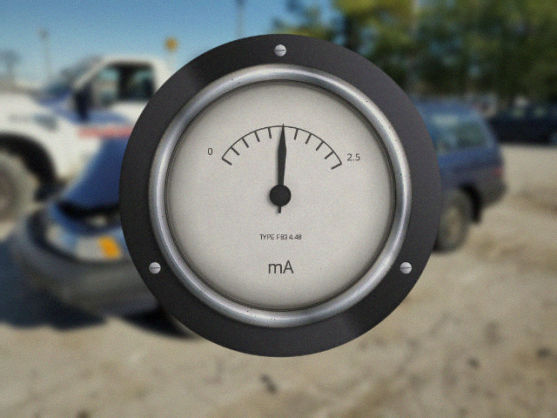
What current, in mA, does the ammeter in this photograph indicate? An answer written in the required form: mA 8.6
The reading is mA 1.25
